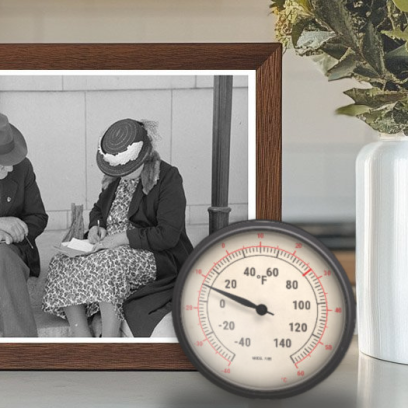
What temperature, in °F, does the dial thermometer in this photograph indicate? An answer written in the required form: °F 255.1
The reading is °F 10
